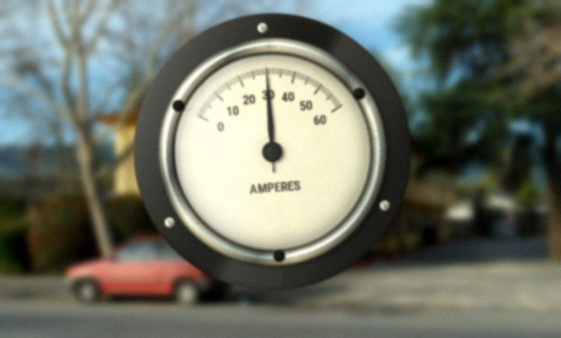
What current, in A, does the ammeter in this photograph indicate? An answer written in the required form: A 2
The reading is A 30
